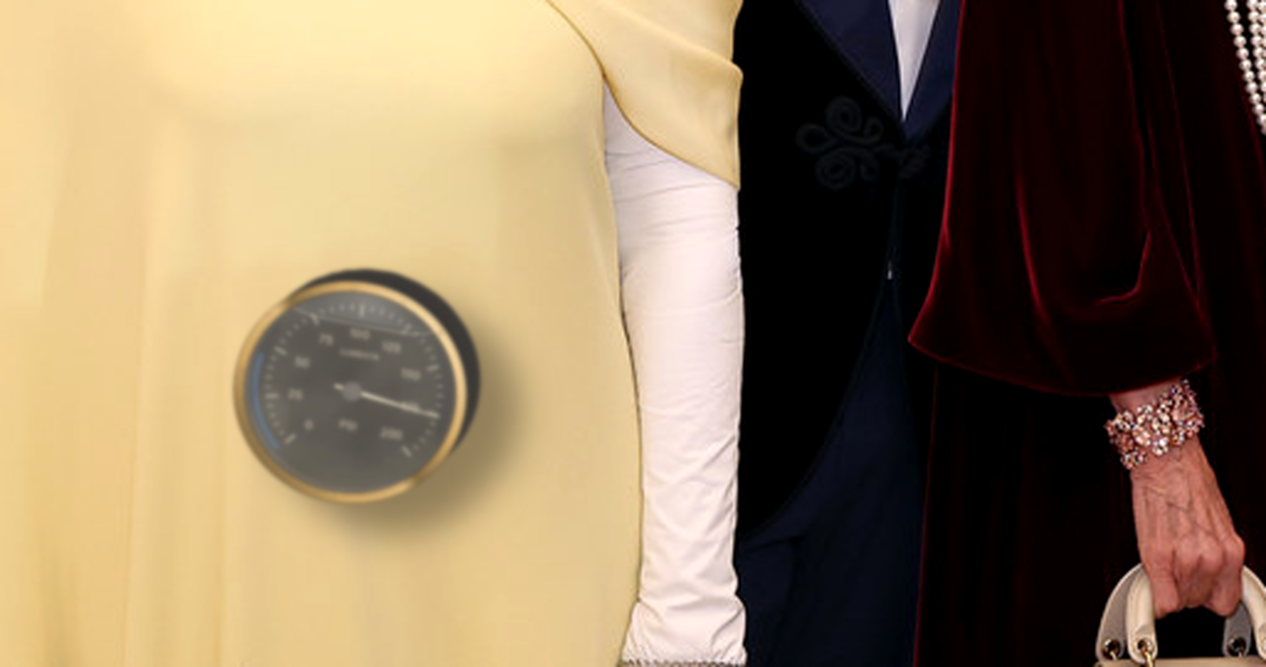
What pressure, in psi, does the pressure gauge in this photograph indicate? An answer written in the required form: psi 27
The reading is psi 175
